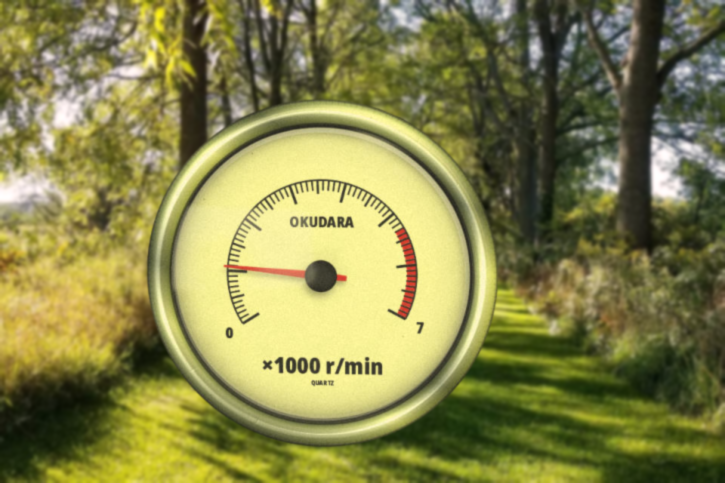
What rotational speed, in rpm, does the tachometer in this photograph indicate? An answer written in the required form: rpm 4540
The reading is rpm 1100
